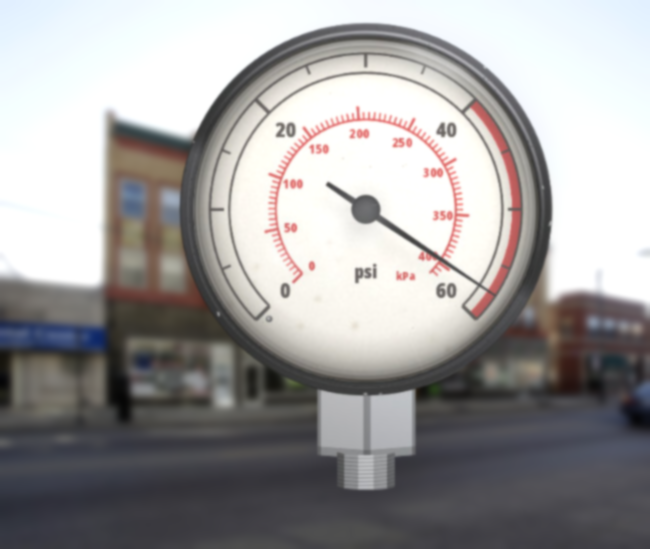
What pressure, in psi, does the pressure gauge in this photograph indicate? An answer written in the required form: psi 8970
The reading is psi 57.5
